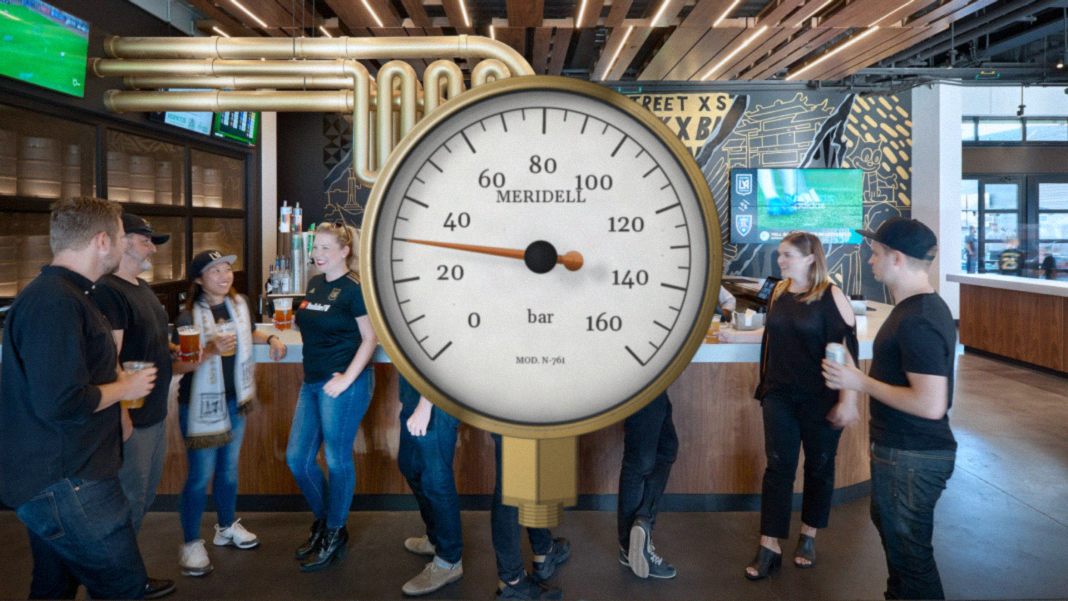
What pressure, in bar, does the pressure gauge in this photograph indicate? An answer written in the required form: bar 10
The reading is bar 30
